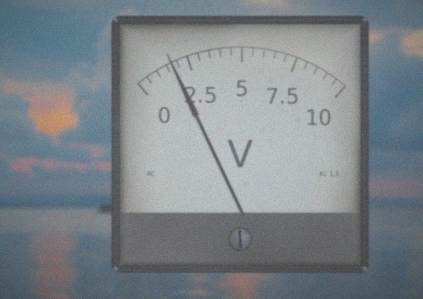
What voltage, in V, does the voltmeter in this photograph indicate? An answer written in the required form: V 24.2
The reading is V 1.75
